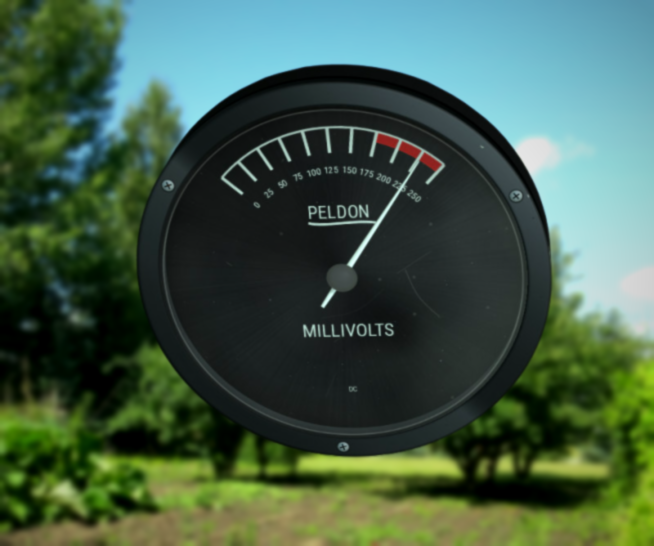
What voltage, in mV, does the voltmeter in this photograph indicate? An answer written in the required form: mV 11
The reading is mV 225
